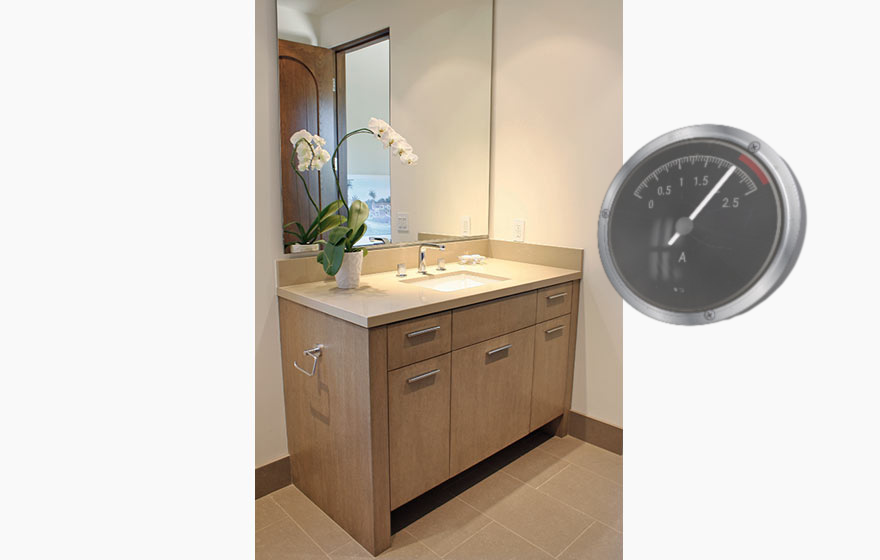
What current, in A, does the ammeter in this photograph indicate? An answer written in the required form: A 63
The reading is A 2
